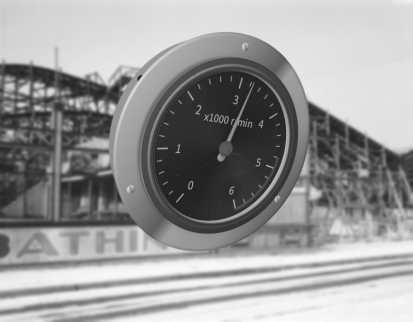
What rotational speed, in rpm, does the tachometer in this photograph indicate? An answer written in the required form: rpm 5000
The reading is rpm 3200
